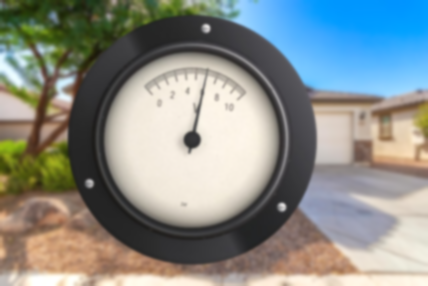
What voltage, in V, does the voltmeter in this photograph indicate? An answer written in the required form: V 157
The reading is V 6
